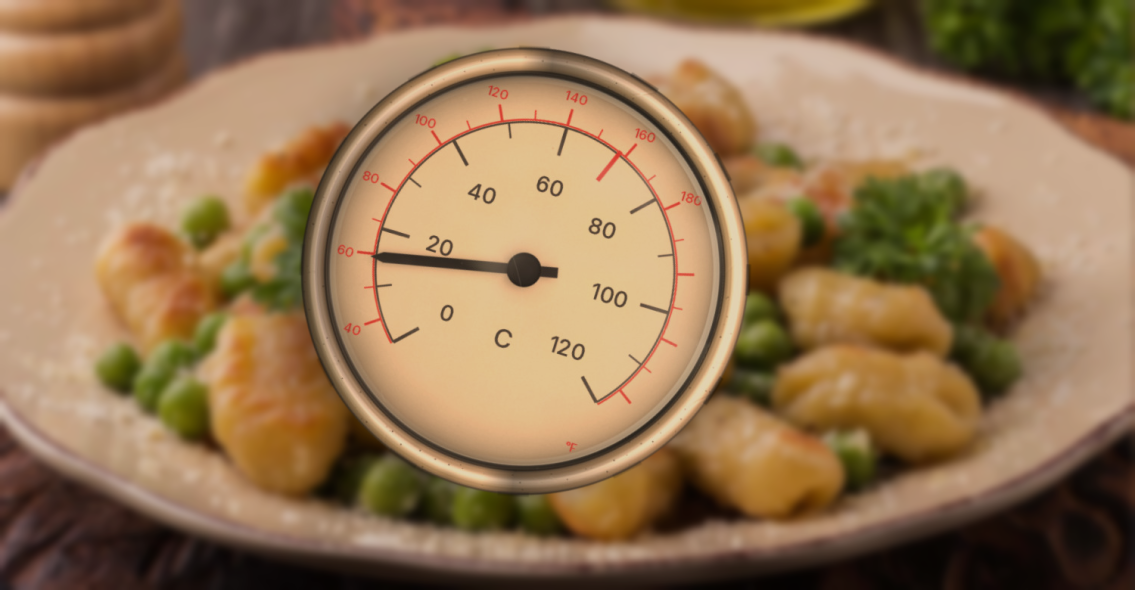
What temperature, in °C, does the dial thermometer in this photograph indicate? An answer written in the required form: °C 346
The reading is °C 15
